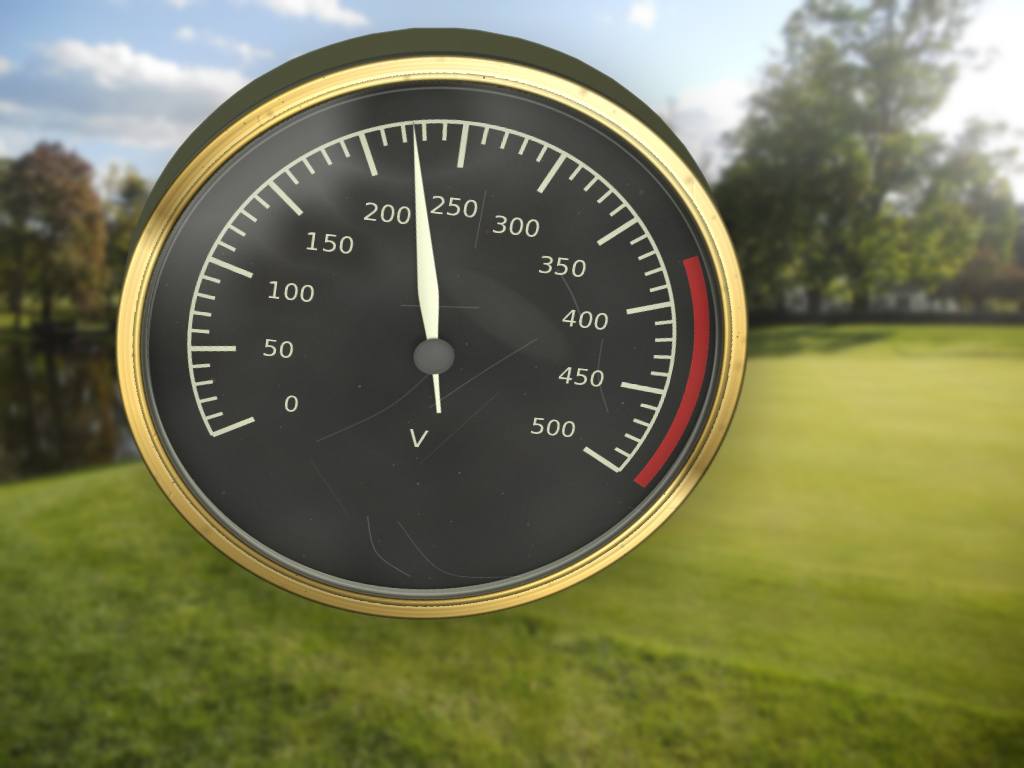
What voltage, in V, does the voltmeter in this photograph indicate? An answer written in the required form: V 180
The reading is V 225
